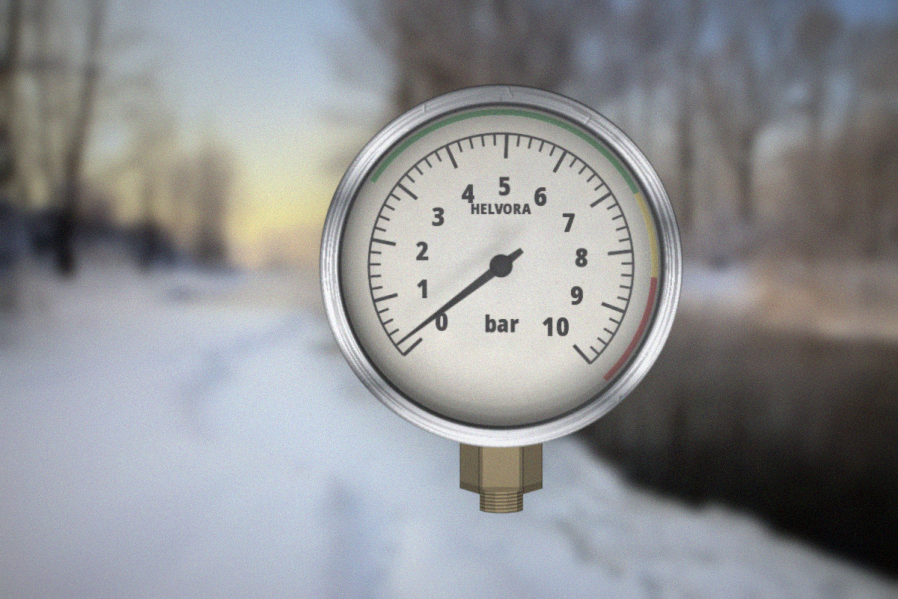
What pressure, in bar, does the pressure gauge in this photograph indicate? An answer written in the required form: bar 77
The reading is bar 0.2
